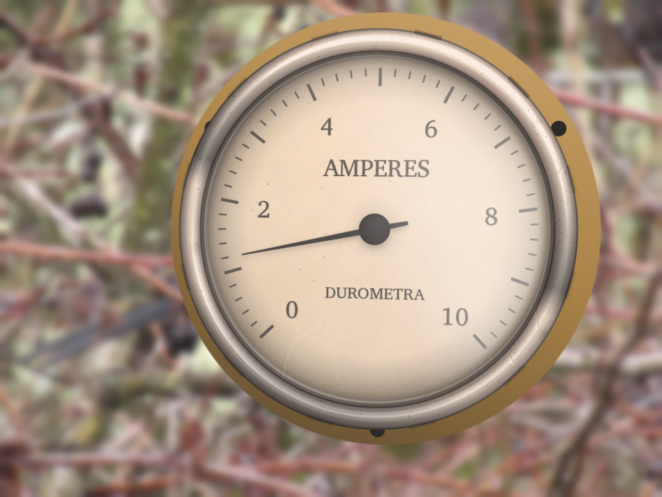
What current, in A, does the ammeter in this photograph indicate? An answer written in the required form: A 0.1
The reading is A 1.2
